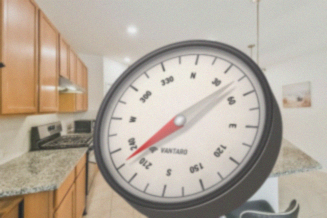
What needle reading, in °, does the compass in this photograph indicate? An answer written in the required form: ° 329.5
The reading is ° 225
